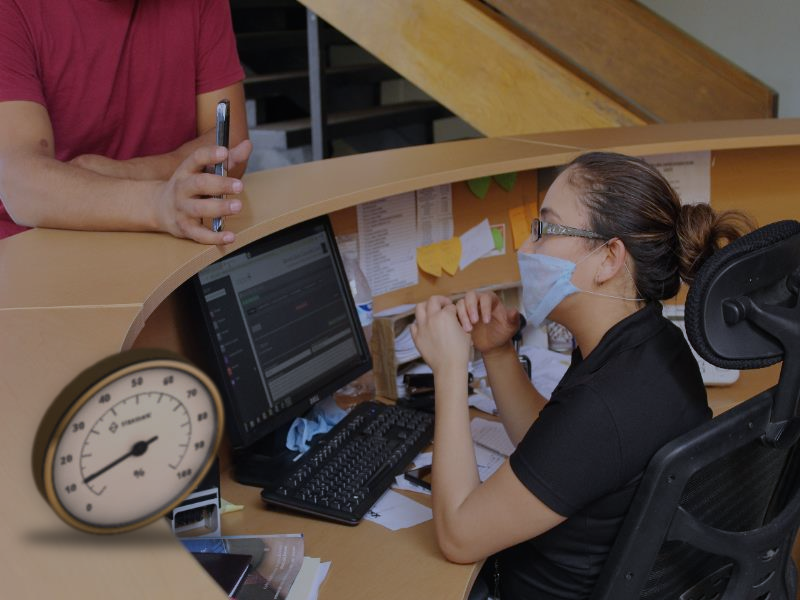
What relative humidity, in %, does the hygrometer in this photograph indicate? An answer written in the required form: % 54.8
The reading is % 10
